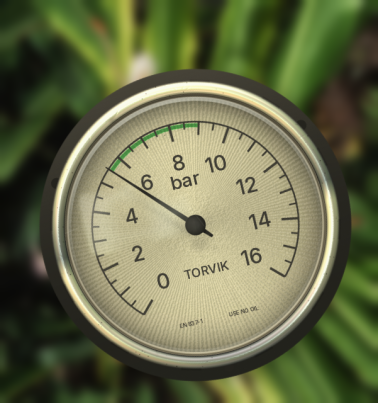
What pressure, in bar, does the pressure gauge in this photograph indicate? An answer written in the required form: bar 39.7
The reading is bar 5.5
